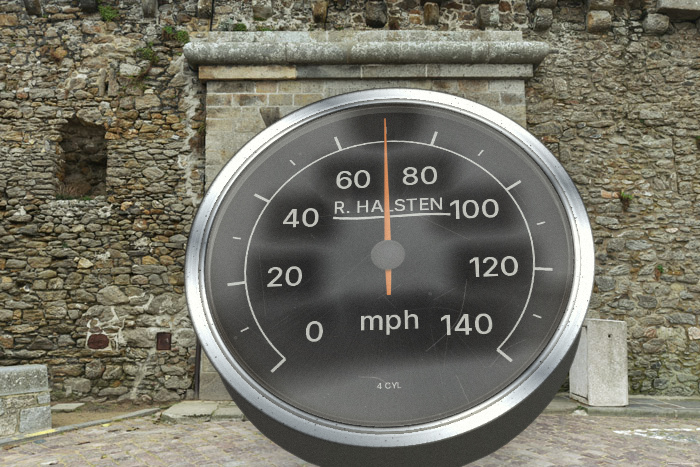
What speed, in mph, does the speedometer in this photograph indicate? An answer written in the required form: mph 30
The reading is mph 70
